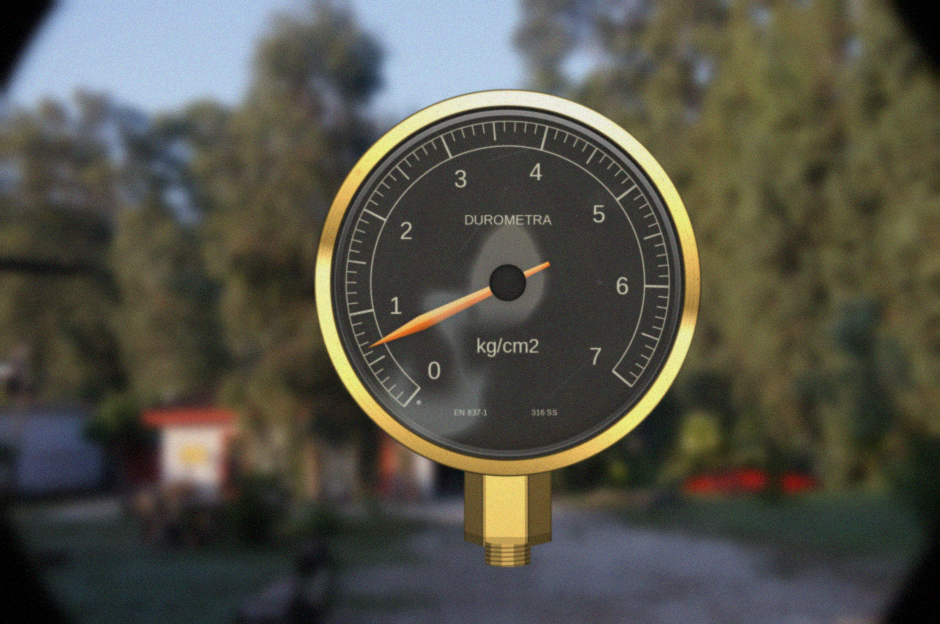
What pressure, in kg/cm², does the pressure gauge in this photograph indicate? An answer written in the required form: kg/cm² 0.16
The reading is kg/cm² 0.65
